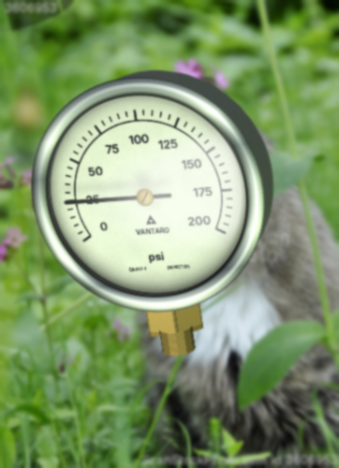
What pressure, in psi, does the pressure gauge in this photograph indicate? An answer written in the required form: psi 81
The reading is psi 25
